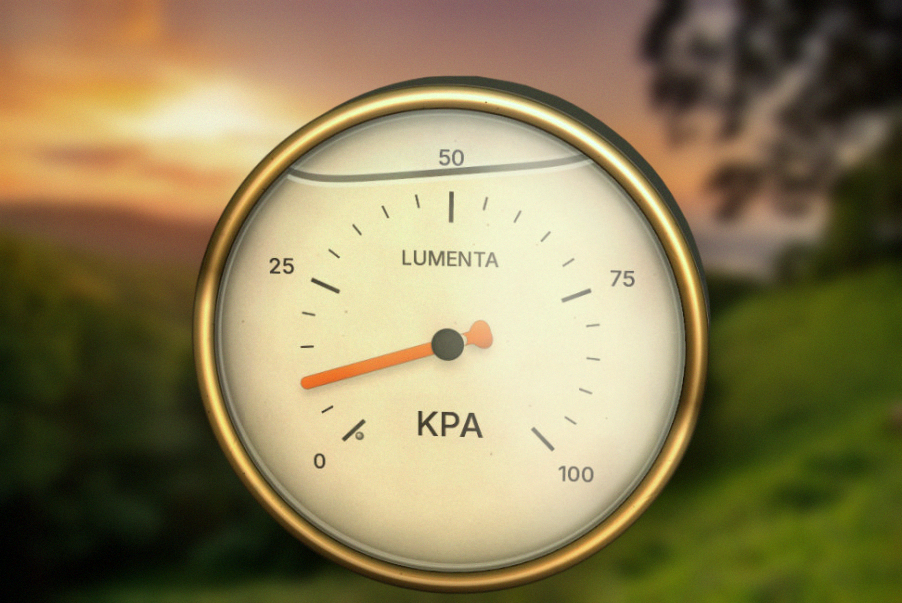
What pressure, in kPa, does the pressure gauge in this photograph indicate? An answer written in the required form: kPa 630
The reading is kPa 10
